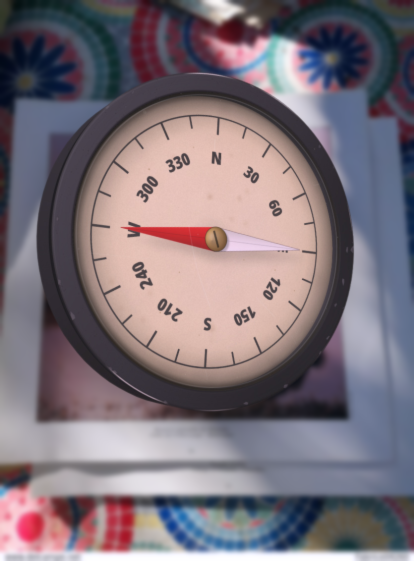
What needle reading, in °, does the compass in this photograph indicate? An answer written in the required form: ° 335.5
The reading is ° 270
